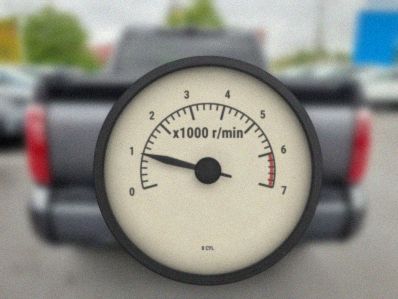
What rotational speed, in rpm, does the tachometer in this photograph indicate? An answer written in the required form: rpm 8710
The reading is rpm 1000
